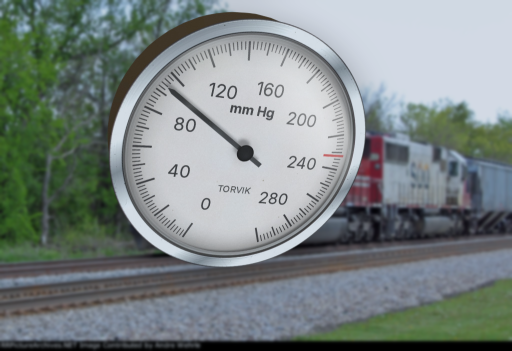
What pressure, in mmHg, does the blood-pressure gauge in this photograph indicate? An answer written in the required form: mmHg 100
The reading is mmHg 94
